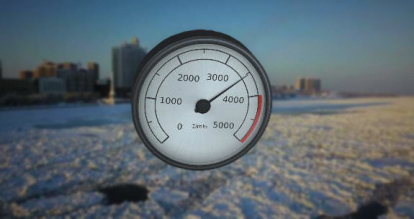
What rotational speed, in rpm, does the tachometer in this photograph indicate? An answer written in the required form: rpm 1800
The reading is rpm 3500
